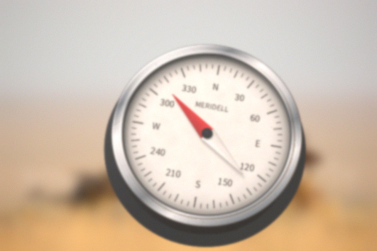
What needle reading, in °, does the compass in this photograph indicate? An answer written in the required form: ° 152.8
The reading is ° 310
